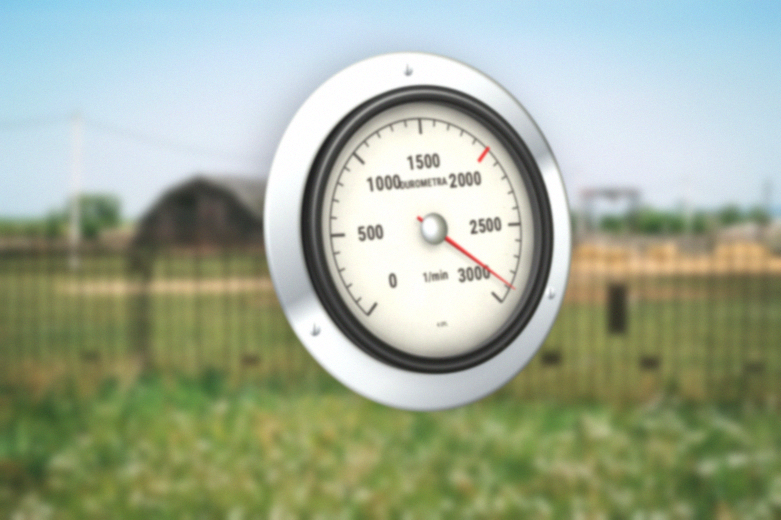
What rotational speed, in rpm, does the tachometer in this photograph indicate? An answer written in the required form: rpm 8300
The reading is rpm 2900
